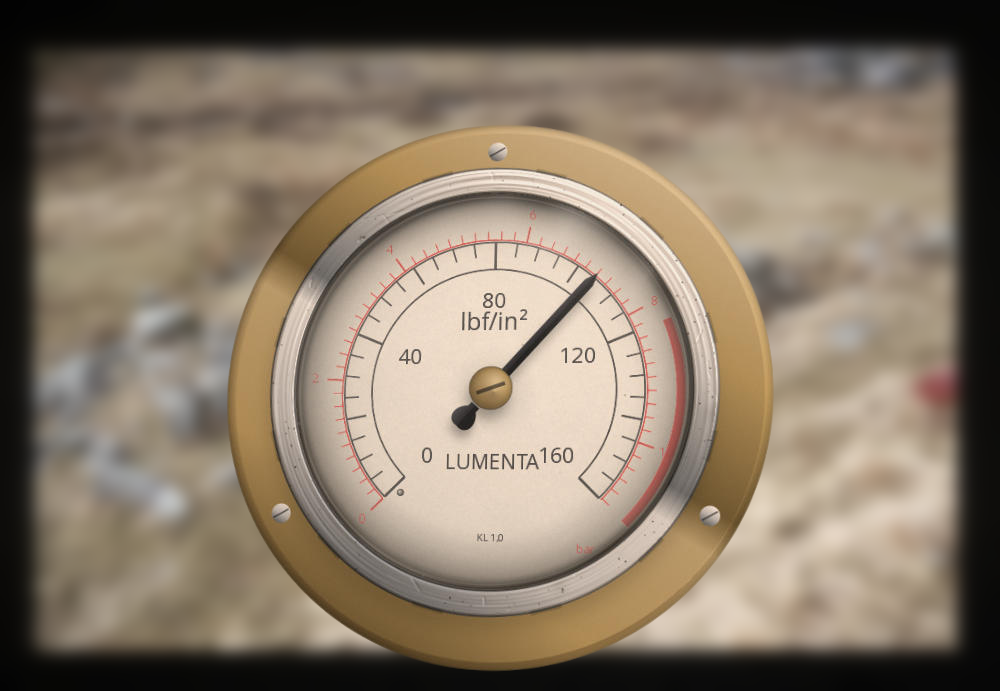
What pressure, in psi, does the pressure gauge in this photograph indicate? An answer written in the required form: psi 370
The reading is psi 105
